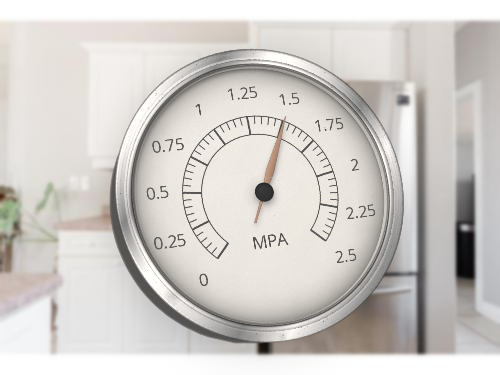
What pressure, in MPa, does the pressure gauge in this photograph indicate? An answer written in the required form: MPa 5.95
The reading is MPa 1.5
